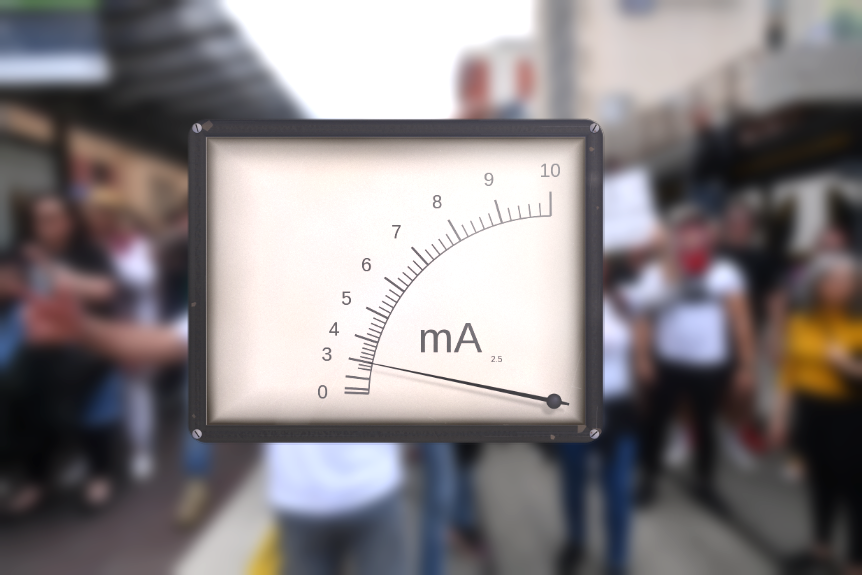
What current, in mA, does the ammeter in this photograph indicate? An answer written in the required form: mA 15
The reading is mA 3
